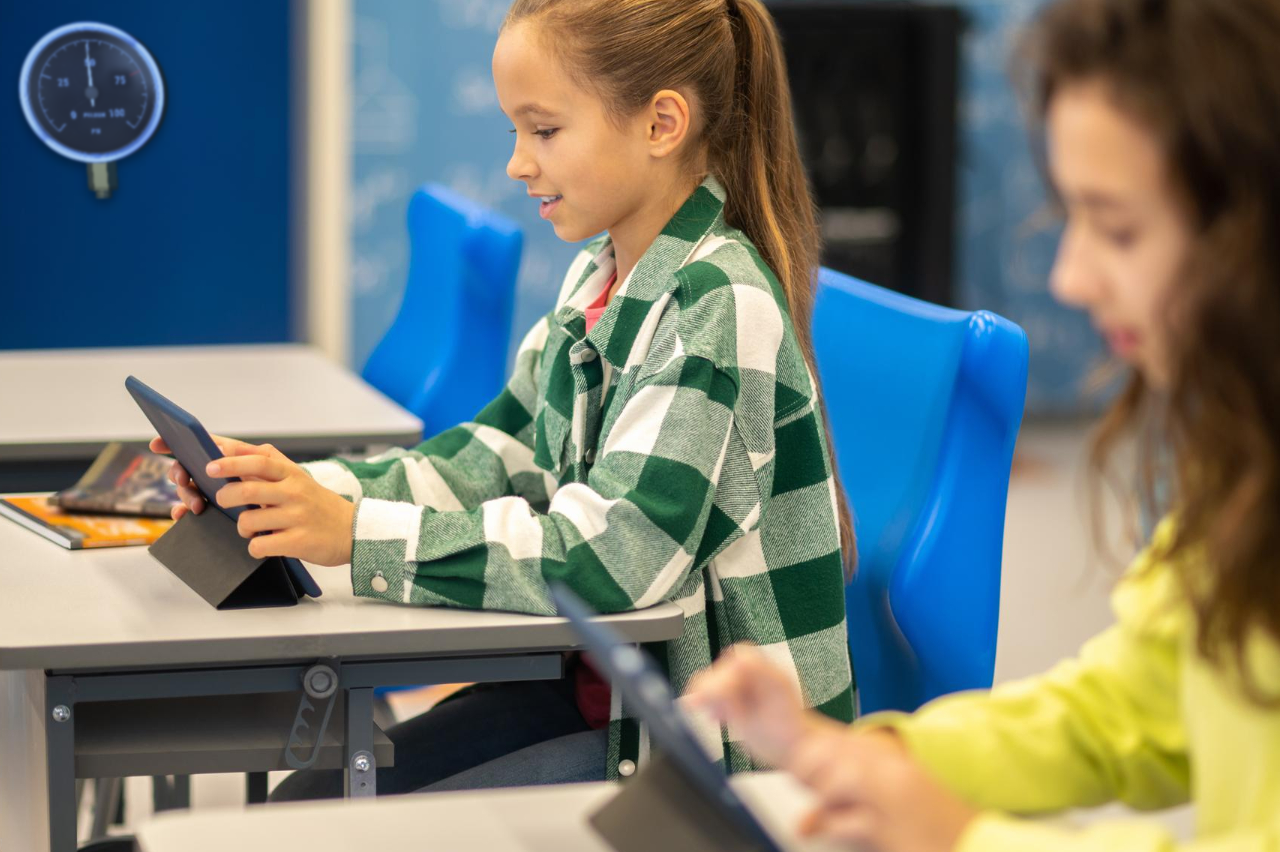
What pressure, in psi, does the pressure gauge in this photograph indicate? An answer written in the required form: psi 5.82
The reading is psi 50
